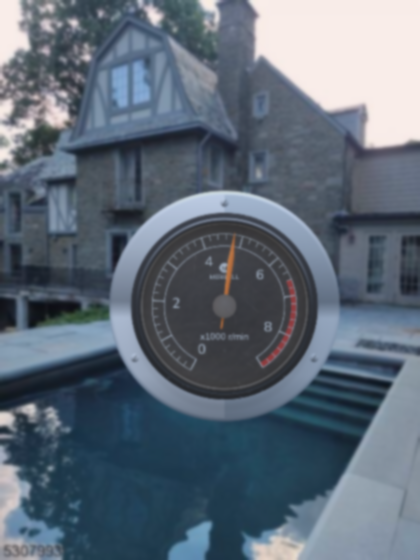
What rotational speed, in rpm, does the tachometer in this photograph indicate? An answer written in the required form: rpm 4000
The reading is rpm 4800
